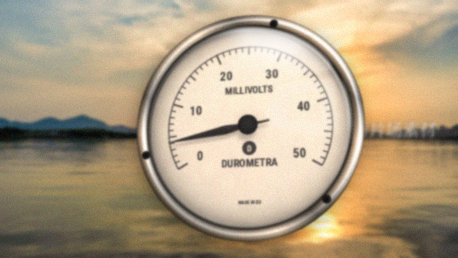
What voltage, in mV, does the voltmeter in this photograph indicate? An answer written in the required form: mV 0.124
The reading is mV 4
